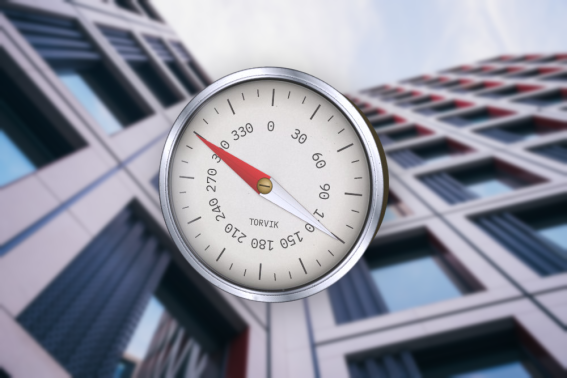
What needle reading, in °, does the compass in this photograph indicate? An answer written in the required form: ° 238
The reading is ° 300
